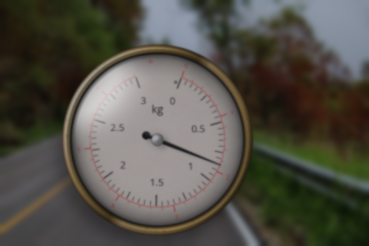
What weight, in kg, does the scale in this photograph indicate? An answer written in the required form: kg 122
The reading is kg 0.85
